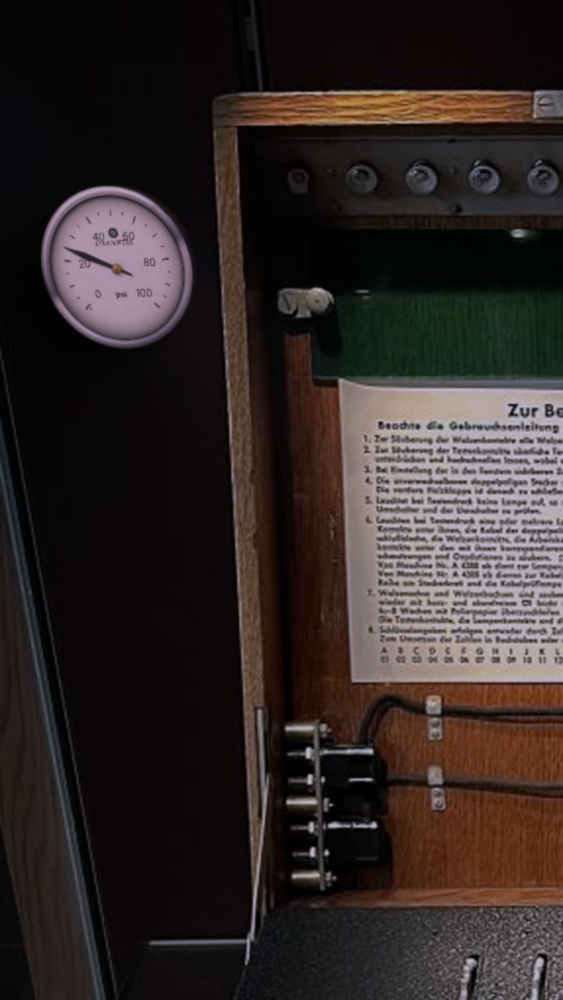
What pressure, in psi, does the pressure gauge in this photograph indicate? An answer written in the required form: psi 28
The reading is psi 25
